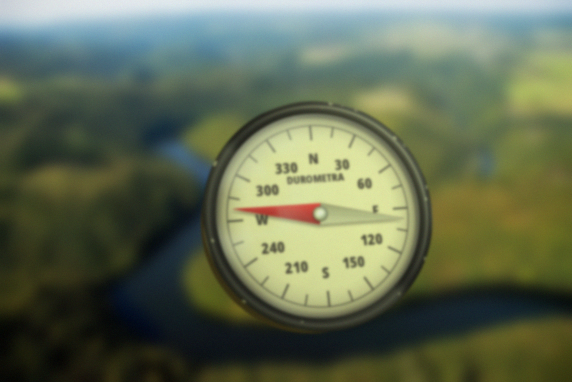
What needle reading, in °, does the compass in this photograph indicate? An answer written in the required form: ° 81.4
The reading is ° 277.5
